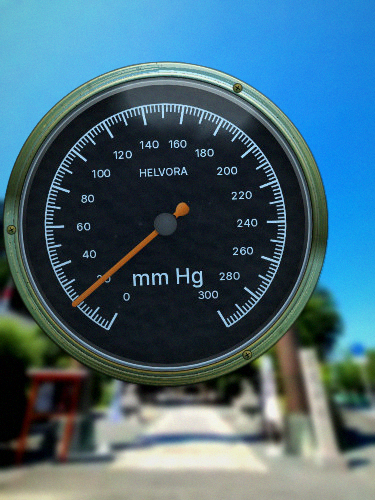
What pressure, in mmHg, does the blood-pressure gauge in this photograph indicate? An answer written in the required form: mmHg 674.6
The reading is mmHg 20
